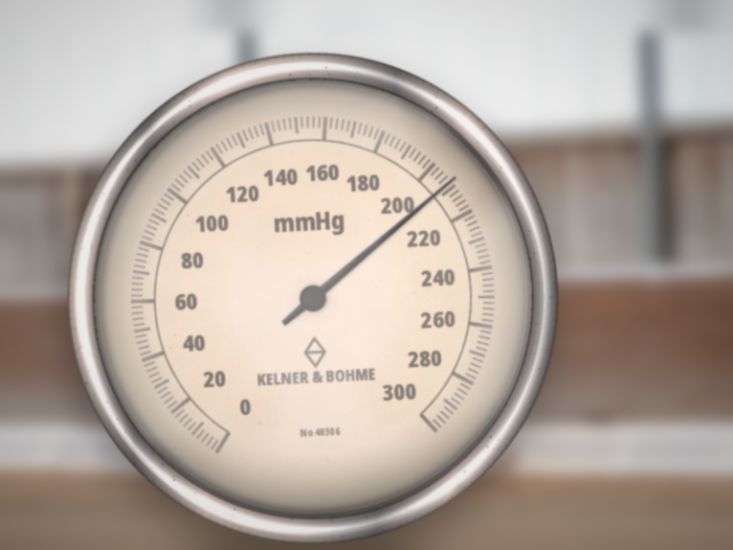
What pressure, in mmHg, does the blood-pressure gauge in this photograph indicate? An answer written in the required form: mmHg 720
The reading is mmHg 208
